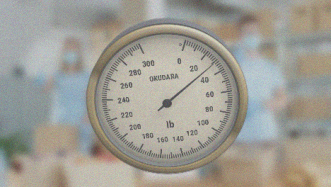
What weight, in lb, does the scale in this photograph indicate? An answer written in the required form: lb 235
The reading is lb 30
